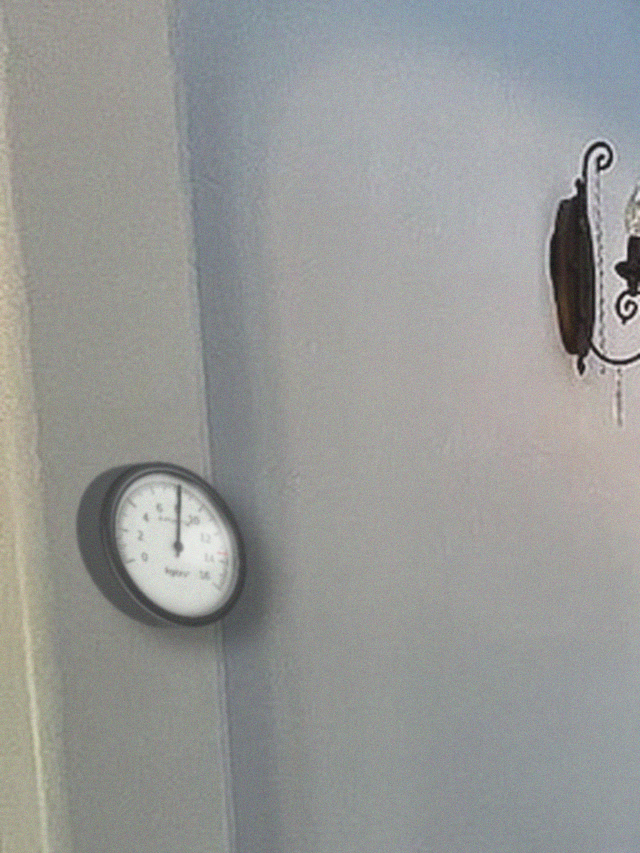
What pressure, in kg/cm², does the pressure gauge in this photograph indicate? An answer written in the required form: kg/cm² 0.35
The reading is kg/cm² 8
